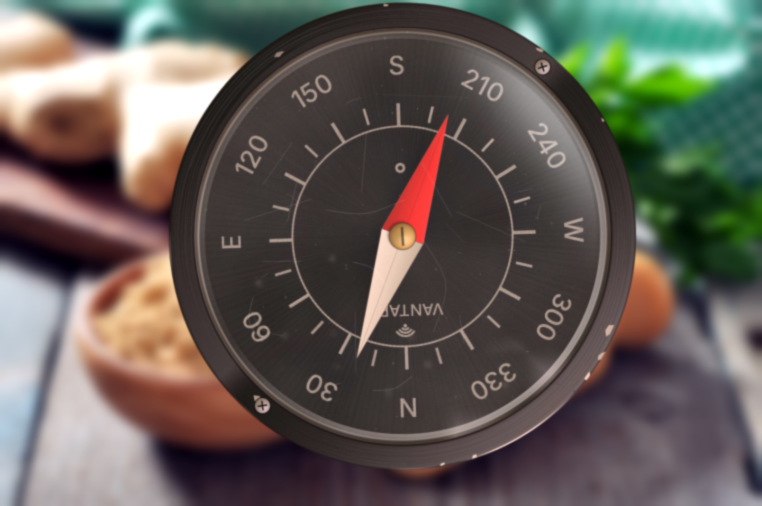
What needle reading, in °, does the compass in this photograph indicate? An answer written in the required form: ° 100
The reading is ° 202.5
